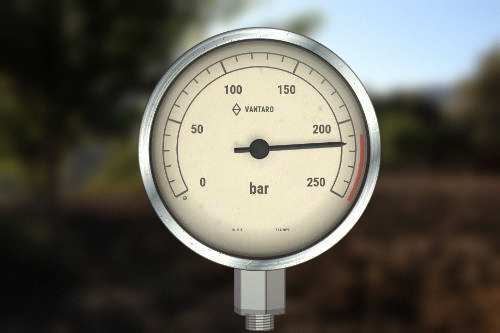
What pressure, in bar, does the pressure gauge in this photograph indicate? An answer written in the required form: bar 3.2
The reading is bar 215
